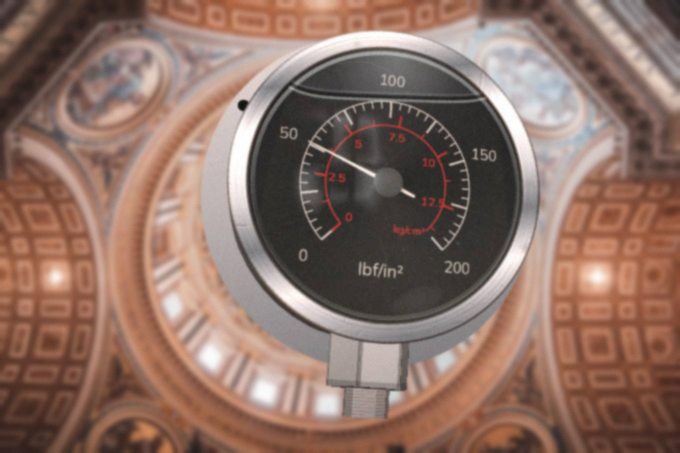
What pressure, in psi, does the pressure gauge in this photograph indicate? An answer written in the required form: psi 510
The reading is psi 50
